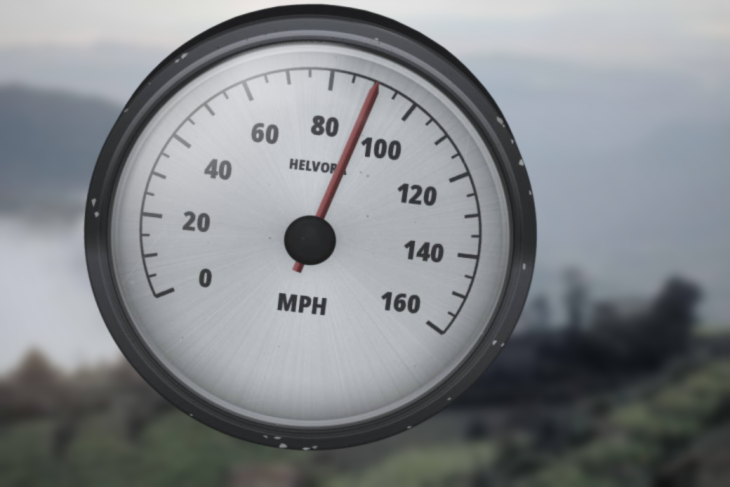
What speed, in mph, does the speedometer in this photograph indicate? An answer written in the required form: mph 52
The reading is mph 90
